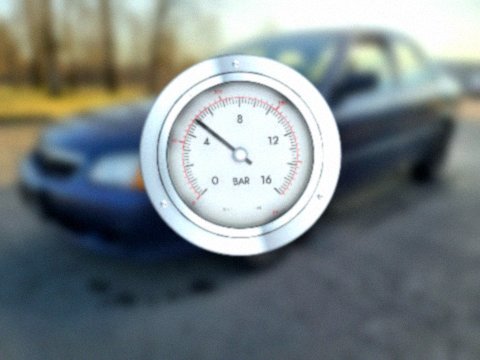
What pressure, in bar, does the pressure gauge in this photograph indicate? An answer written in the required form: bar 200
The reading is bar 5
